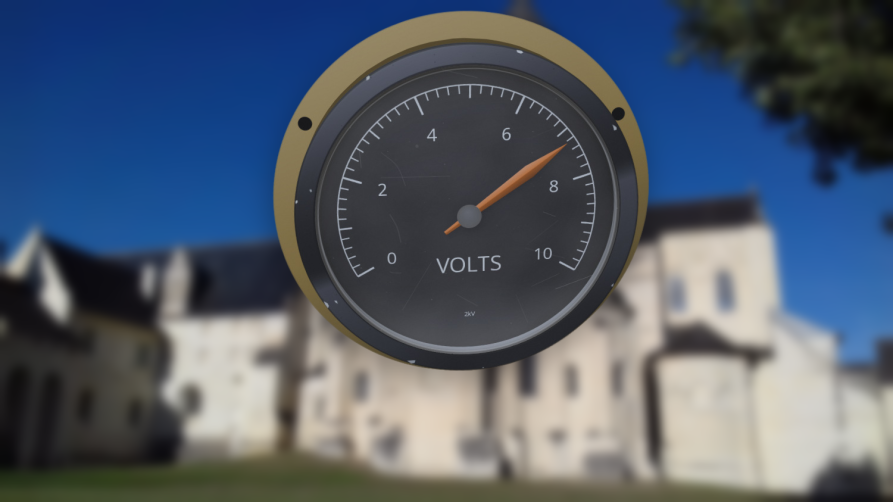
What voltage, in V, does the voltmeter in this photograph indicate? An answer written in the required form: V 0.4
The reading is V 7.2
